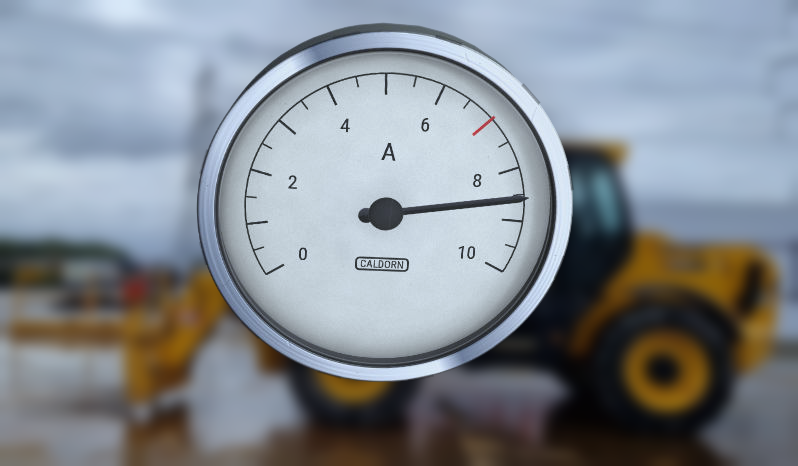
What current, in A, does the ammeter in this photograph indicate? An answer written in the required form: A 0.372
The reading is A 8.5
